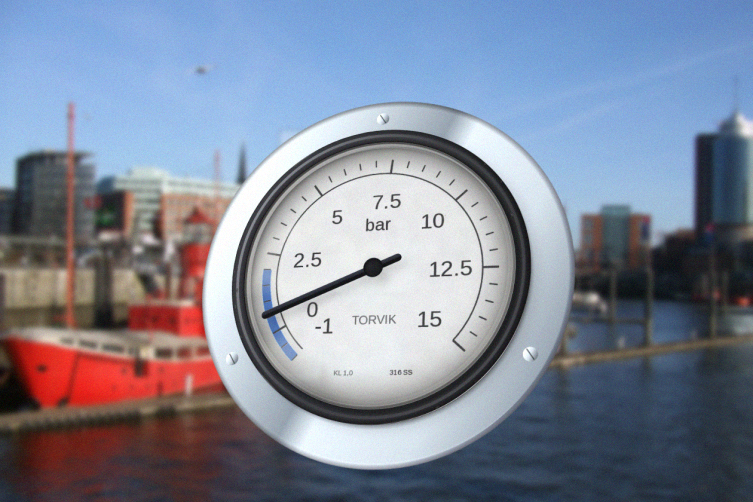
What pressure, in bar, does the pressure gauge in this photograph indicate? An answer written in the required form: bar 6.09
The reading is bar 0.5
